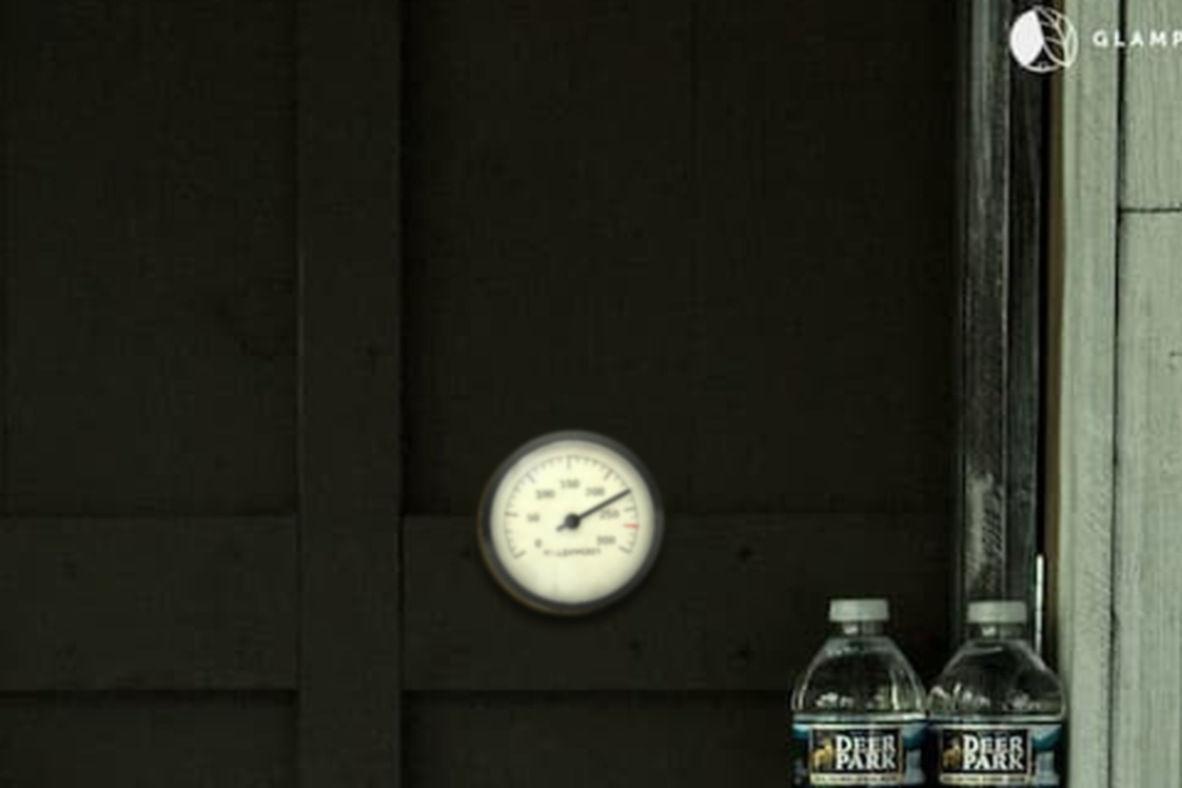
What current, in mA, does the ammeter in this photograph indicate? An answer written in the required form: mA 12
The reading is mA 230
